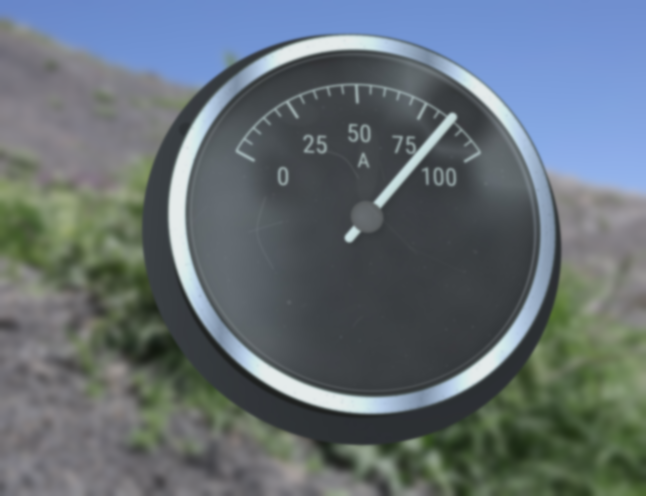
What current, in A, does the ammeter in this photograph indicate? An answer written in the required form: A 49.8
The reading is A 85
